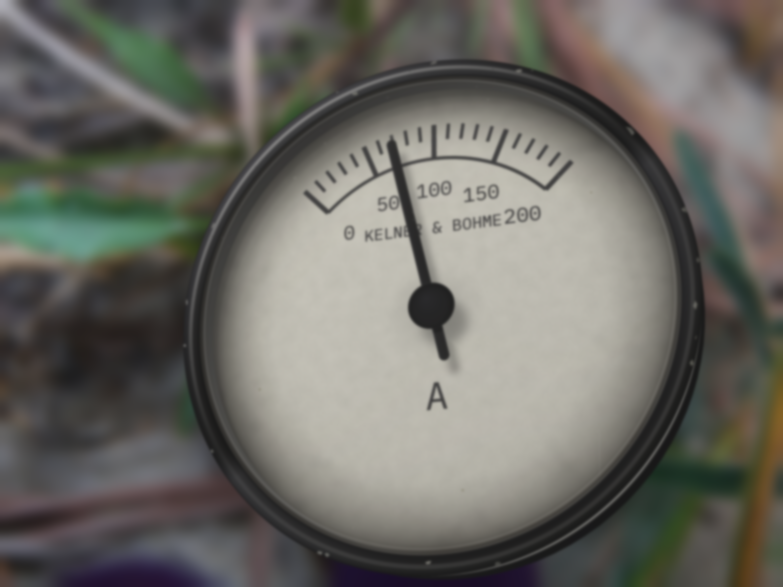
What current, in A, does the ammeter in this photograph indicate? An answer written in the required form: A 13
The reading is A 70
